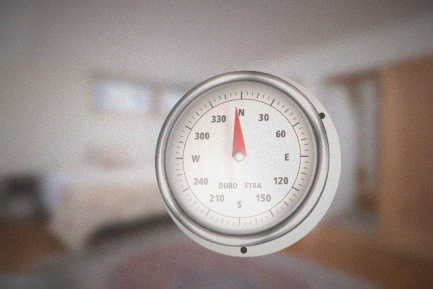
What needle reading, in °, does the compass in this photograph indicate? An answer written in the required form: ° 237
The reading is ° 355
